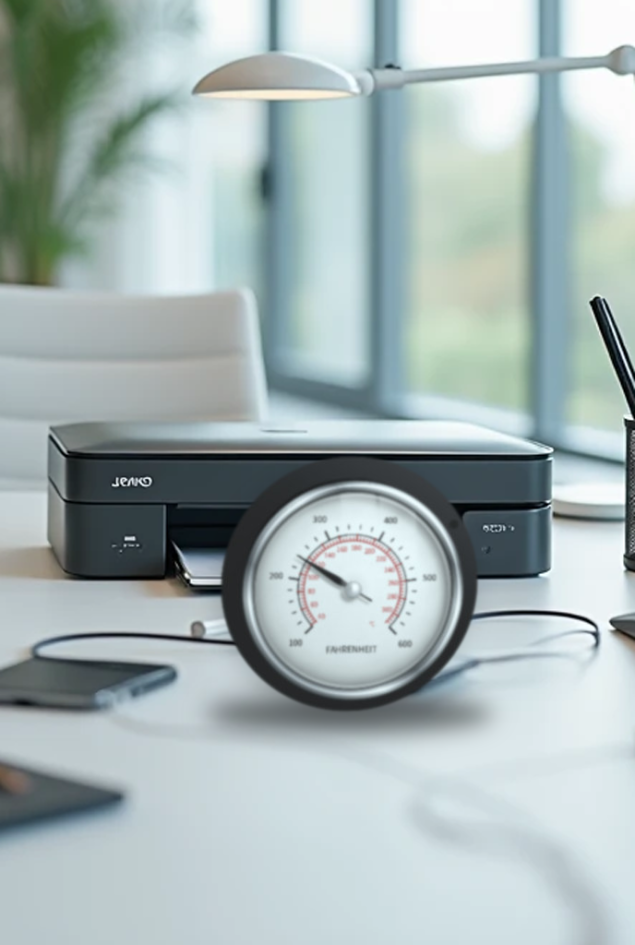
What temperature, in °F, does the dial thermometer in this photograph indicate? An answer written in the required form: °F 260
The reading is °F 240
